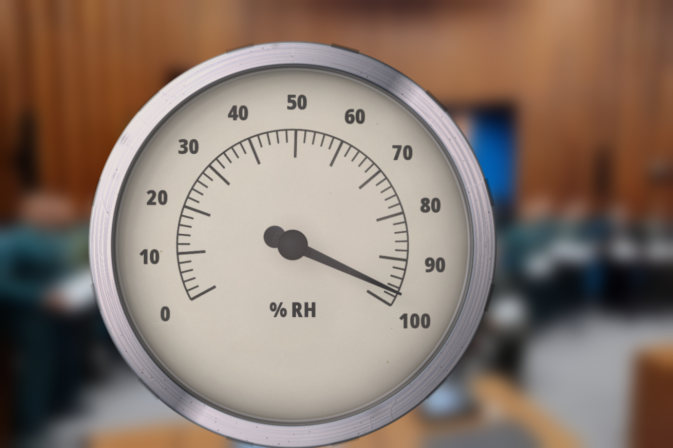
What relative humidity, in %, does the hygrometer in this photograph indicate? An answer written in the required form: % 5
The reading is % 97
